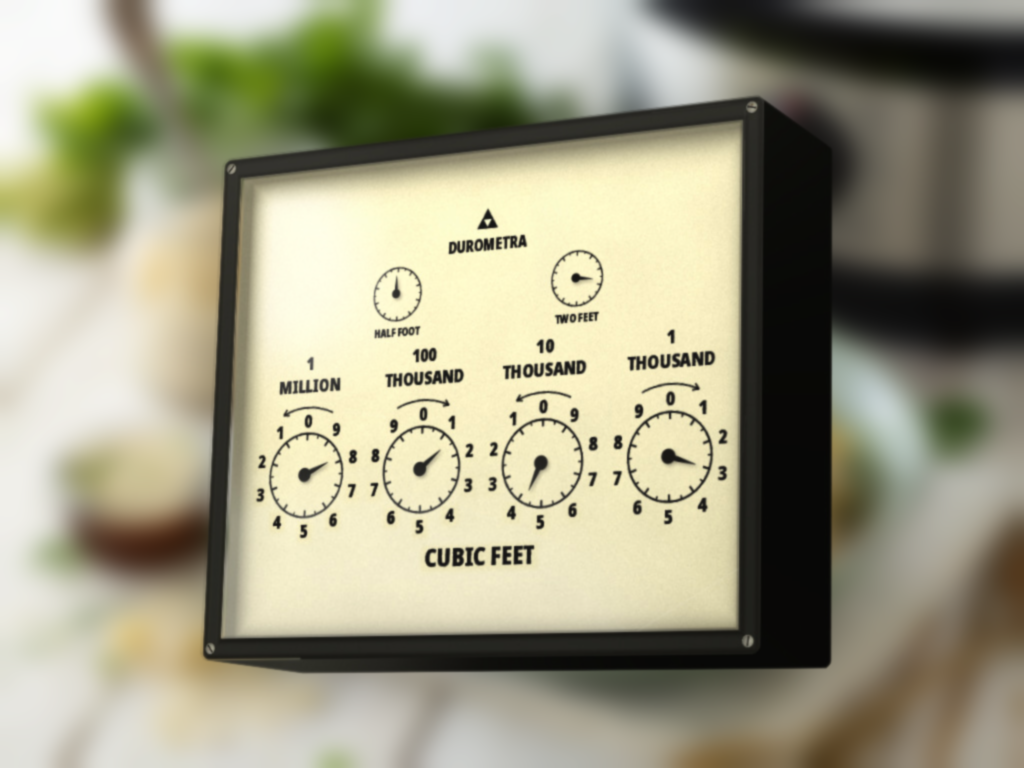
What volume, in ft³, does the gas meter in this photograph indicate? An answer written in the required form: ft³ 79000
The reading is ft³ 814300
